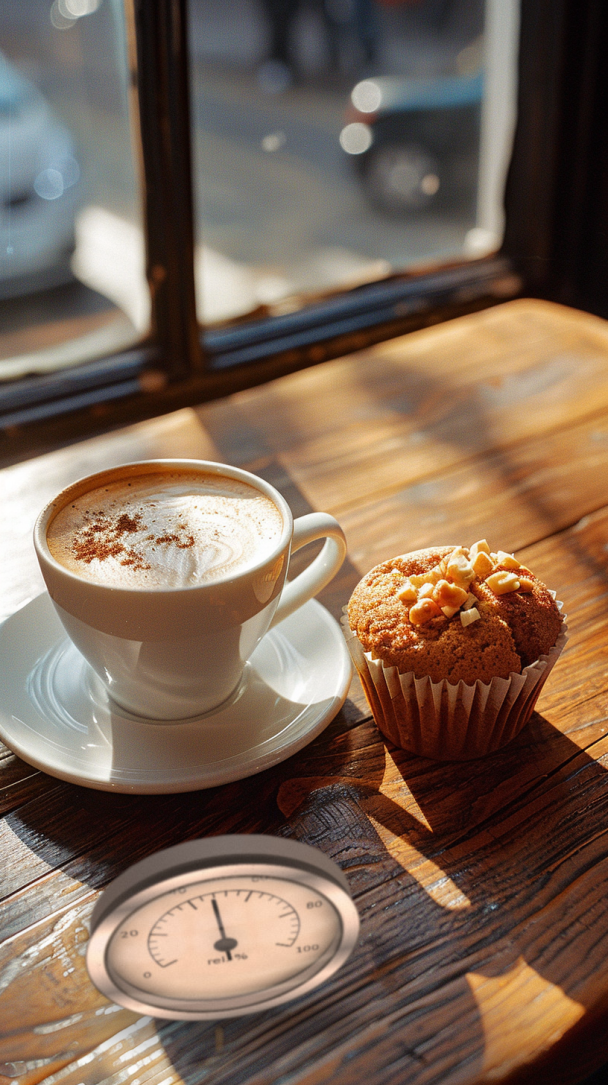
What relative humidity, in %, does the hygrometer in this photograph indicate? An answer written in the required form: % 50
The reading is % 48
